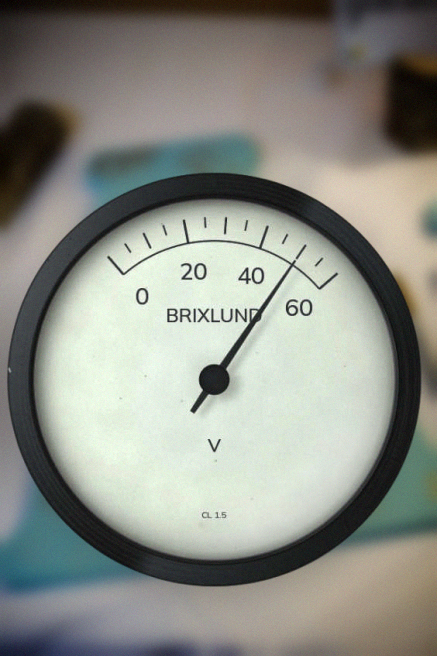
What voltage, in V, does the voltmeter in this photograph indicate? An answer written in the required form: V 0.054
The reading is V 50
